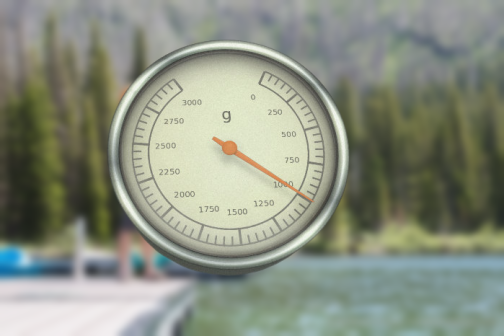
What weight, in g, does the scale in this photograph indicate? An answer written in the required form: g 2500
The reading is g 1000
